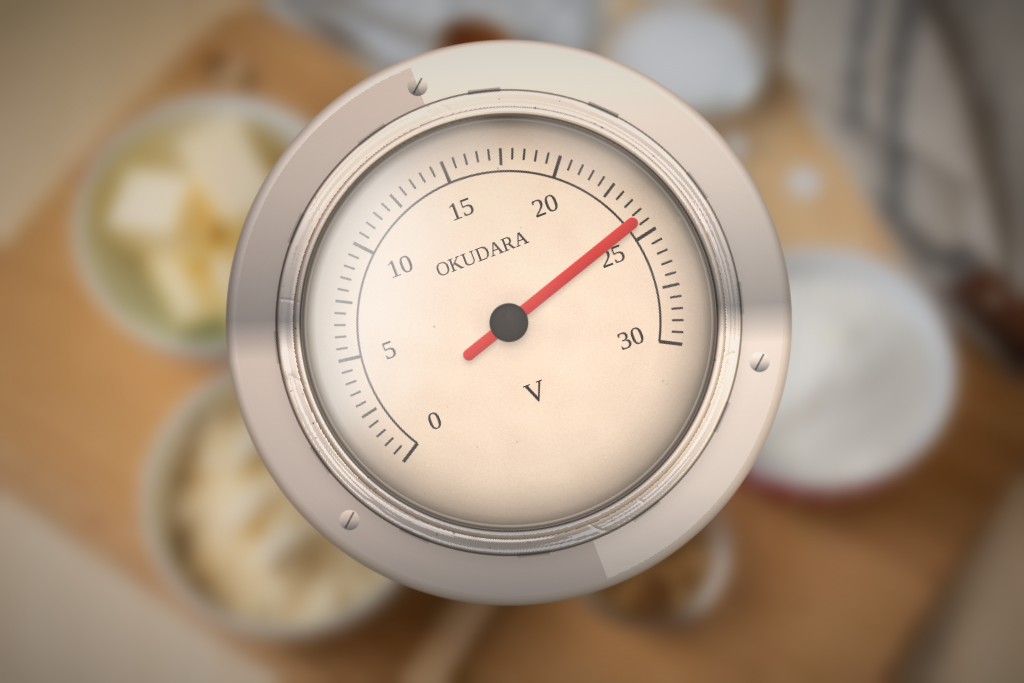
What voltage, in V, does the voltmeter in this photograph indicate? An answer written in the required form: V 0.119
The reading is V 24.25
